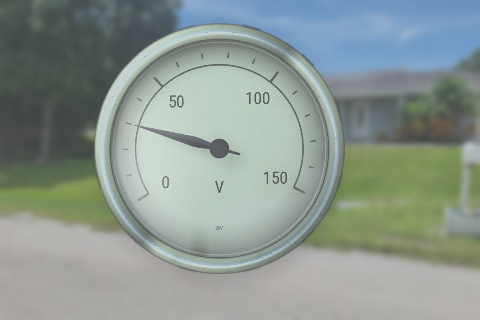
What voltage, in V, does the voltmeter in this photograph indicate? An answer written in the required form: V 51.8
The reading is V 30
